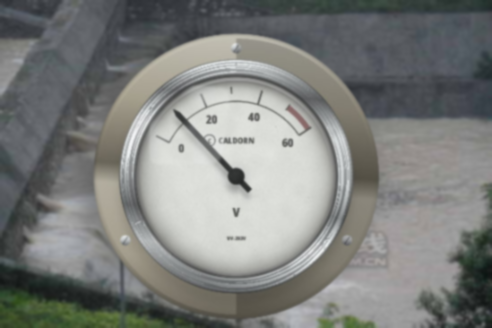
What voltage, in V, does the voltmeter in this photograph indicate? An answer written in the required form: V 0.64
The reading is V 10
